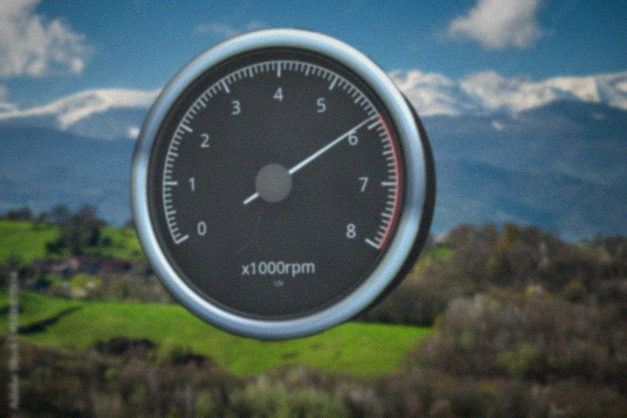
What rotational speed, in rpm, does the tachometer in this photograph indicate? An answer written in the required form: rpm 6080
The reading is rpm 5900
